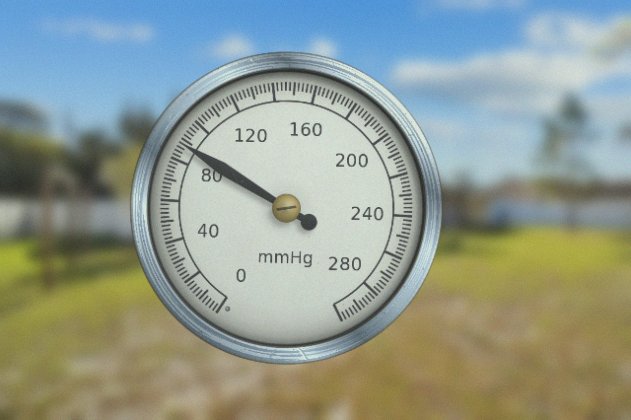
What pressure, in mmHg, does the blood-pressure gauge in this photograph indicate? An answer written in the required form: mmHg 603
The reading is mmHg 88
